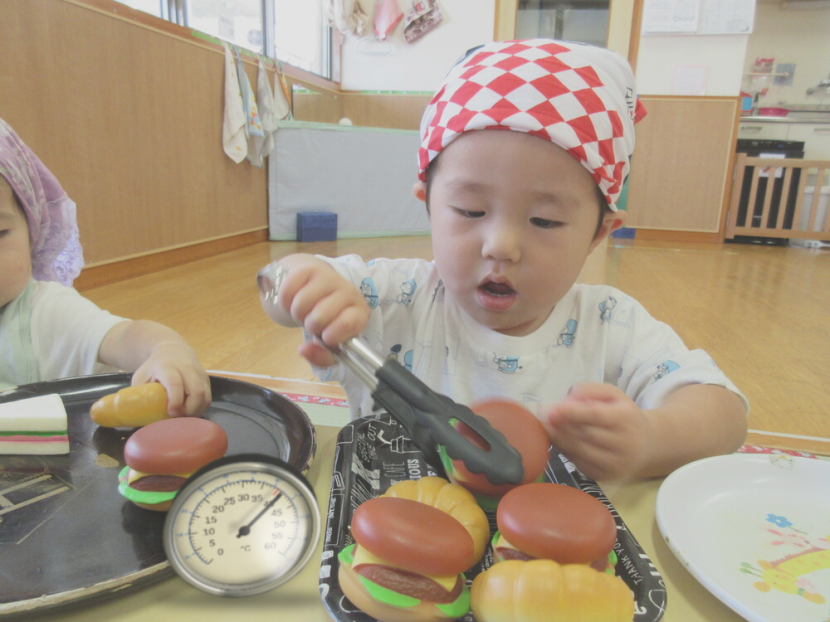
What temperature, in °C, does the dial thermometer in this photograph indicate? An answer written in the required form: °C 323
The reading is °C 40
